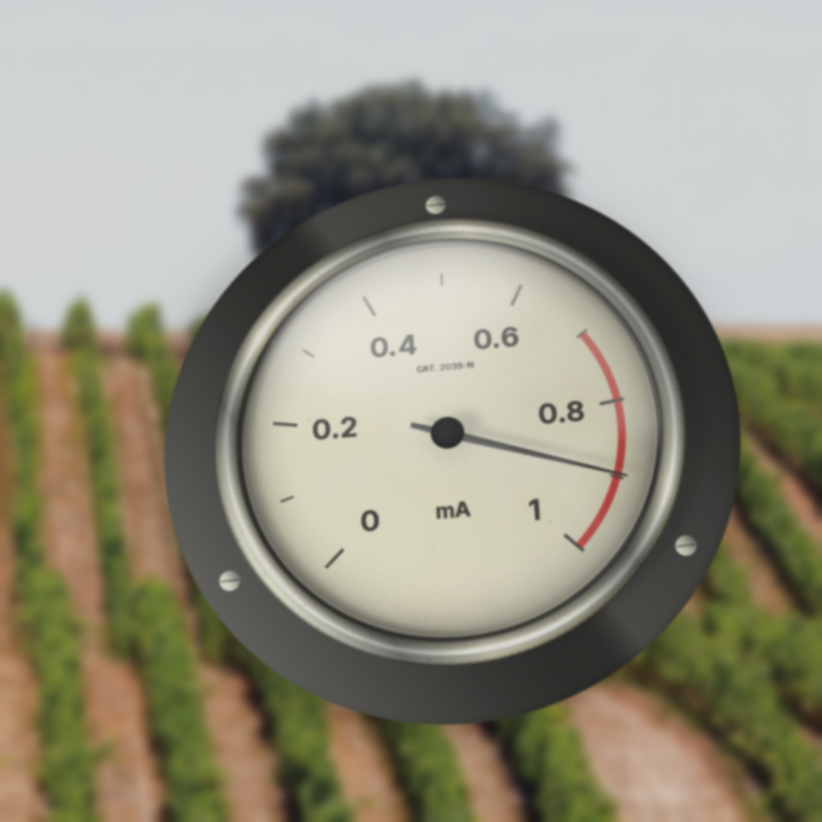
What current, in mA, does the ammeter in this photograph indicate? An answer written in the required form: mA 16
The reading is mA 0.9
